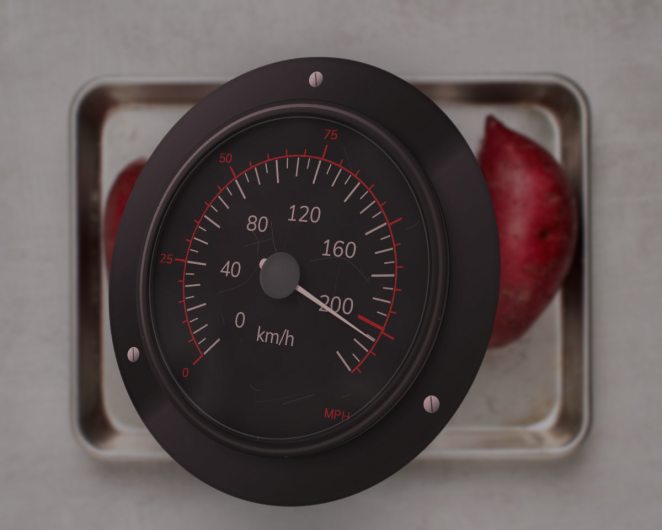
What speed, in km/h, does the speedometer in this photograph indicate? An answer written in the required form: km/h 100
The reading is km/h 205
